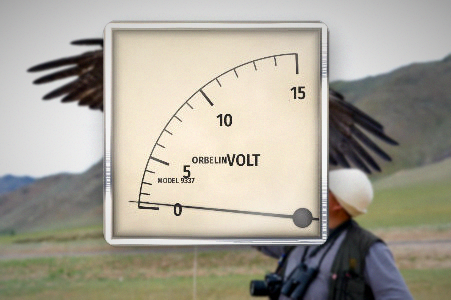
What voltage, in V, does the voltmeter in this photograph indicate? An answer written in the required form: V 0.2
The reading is V 1
